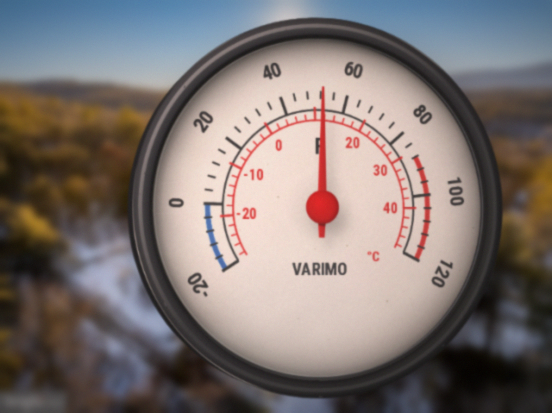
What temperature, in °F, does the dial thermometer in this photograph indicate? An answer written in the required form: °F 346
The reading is °F 52
